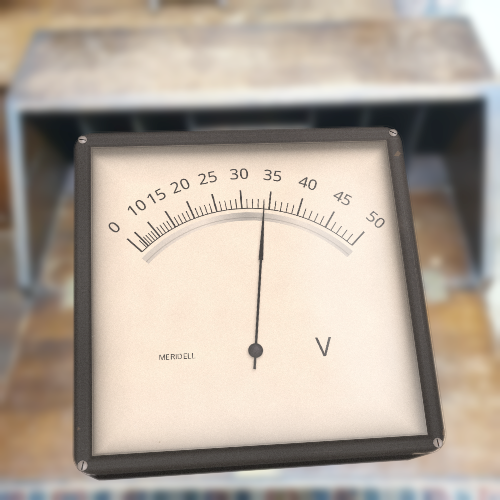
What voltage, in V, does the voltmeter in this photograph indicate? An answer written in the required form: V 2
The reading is V 34
